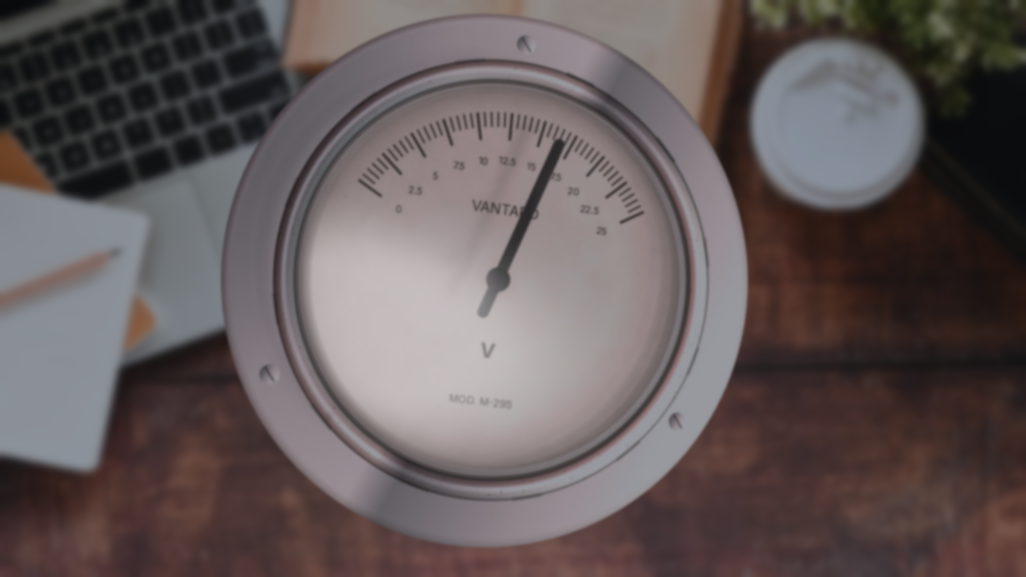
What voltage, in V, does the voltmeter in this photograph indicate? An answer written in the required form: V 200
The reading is V 16.5
